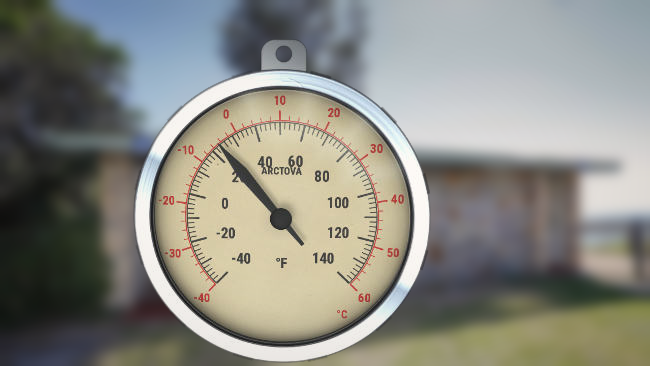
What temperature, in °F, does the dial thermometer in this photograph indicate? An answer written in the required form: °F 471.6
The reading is °F 24
